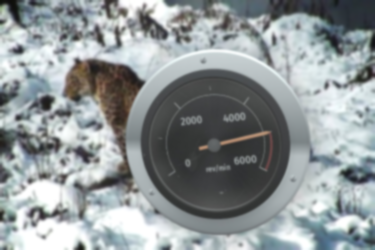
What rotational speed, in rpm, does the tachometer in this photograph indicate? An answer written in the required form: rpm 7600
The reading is rpm 5000
